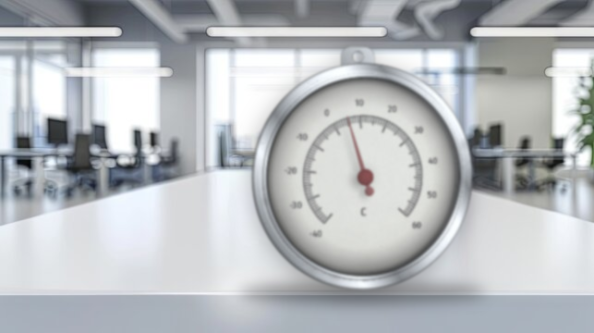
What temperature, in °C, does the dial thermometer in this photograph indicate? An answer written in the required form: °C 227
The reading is °C 5
